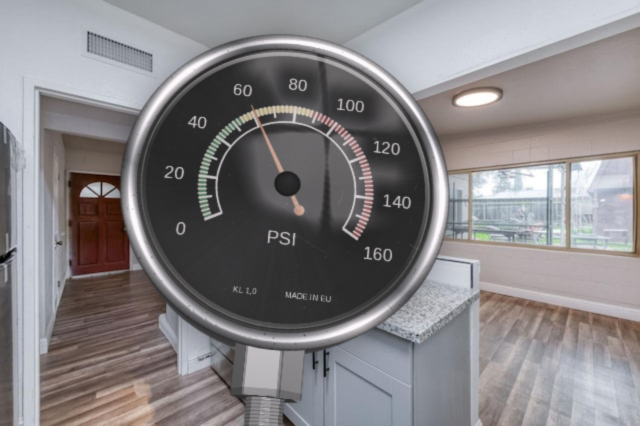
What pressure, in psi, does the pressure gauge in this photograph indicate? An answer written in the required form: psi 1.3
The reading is psi 60
